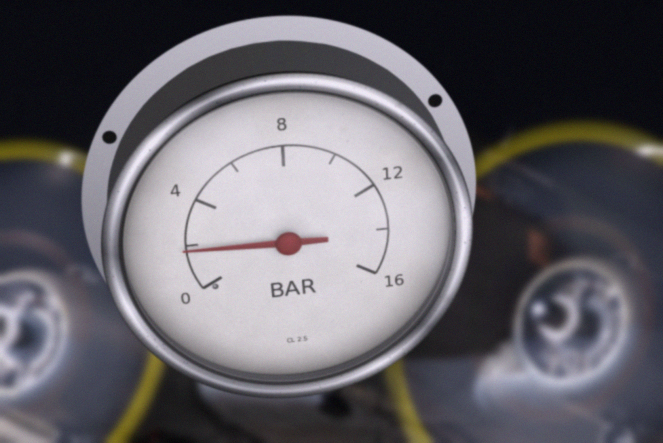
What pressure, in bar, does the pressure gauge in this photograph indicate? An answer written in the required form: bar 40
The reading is bar 2
